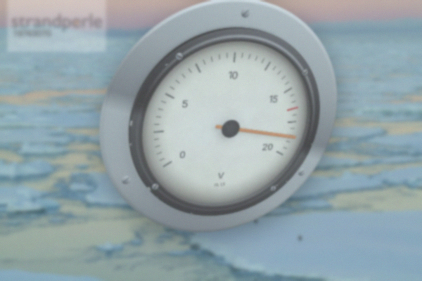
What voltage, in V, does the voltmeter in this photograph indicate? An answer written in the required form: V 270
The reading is V 18.5
